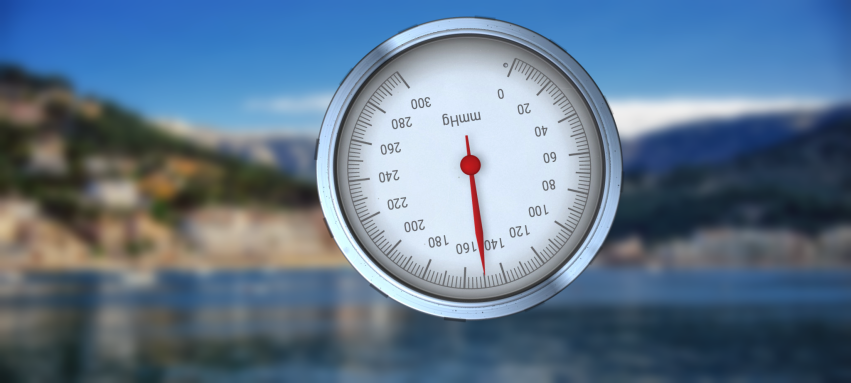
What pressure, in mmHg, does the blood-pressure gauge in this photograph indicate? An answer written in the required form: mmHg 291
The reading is mmHg 150
